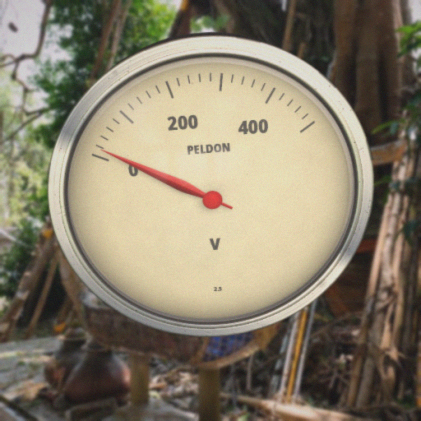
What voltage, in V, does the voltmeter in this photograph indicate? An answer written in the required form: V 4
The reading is V 20
